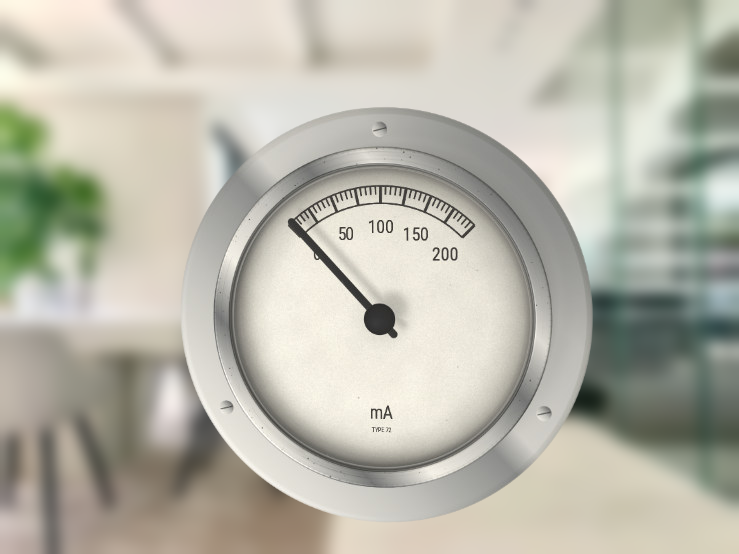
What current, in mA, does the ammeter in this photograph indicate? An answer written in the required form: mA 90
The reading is mA 5
